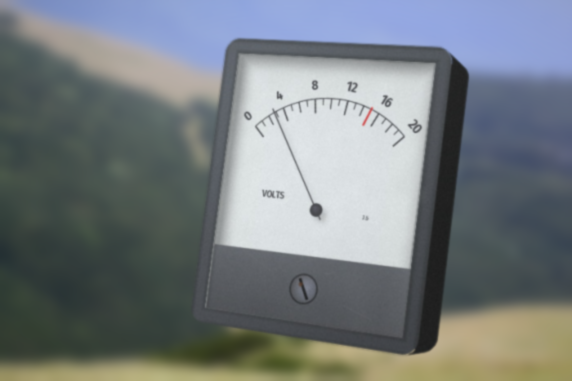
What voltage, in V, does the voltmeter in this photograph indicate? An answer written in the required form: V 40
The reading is V 3
